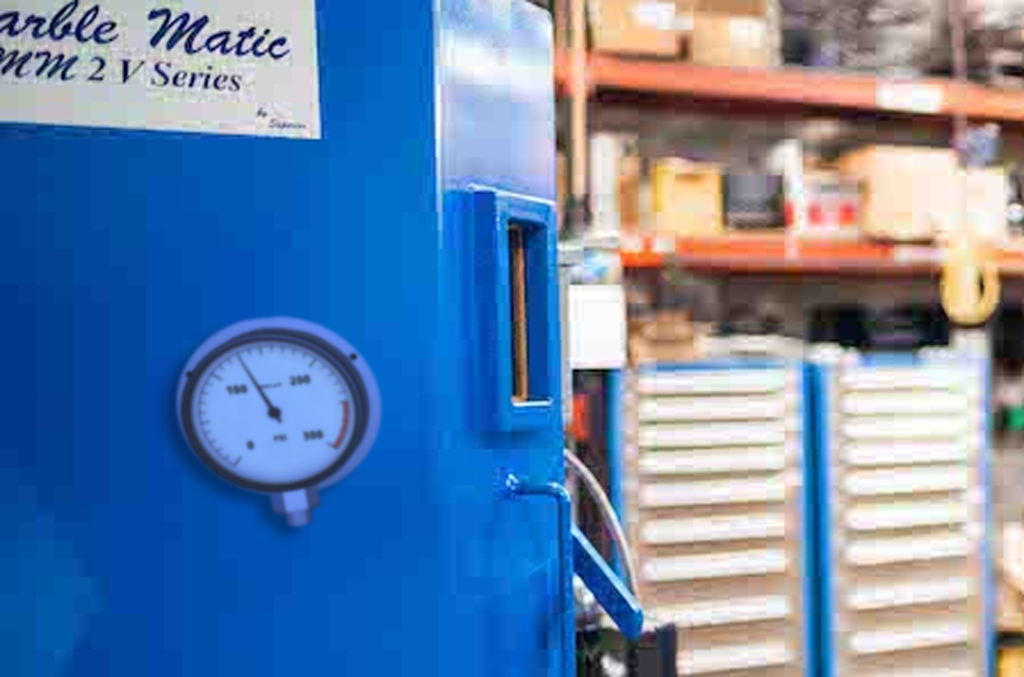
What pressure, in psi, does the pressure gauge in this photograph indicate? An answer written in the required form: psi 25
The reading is psi 130
